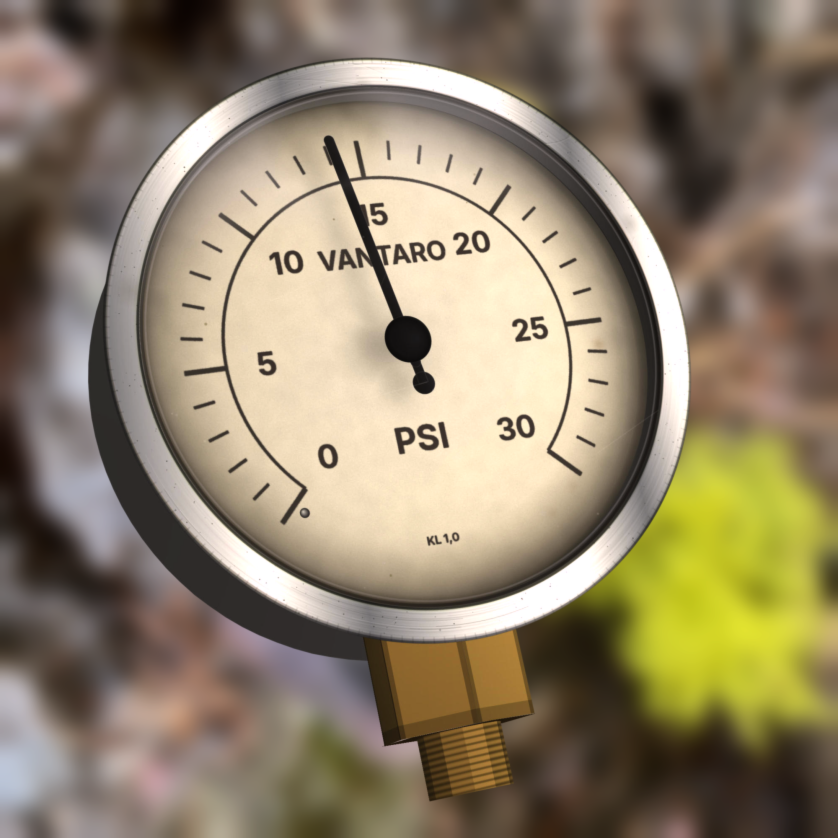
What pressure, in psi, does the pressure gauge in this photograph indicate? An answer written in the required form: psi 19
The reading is psi 14
